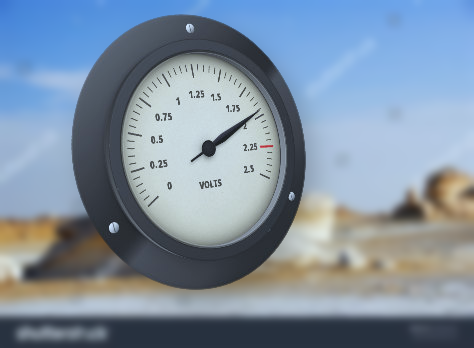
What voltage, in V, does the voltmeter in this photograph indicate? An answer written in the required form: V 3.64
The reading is V 1.95
